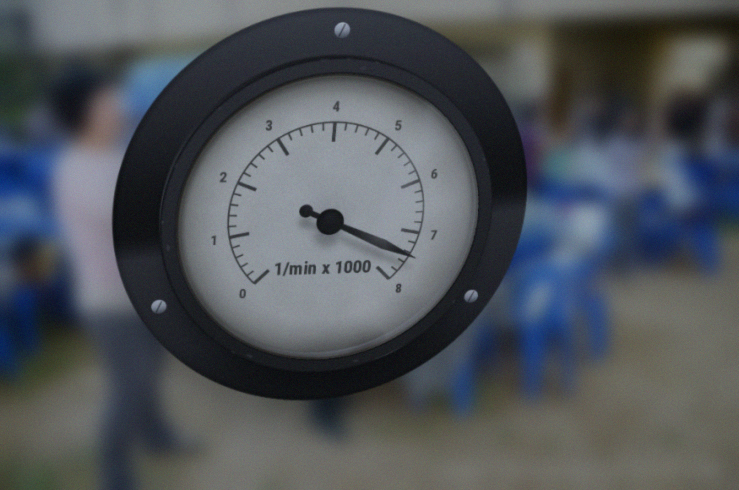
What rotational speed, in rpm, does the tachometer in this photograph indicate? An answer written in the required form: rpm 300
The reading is rpm 7400
